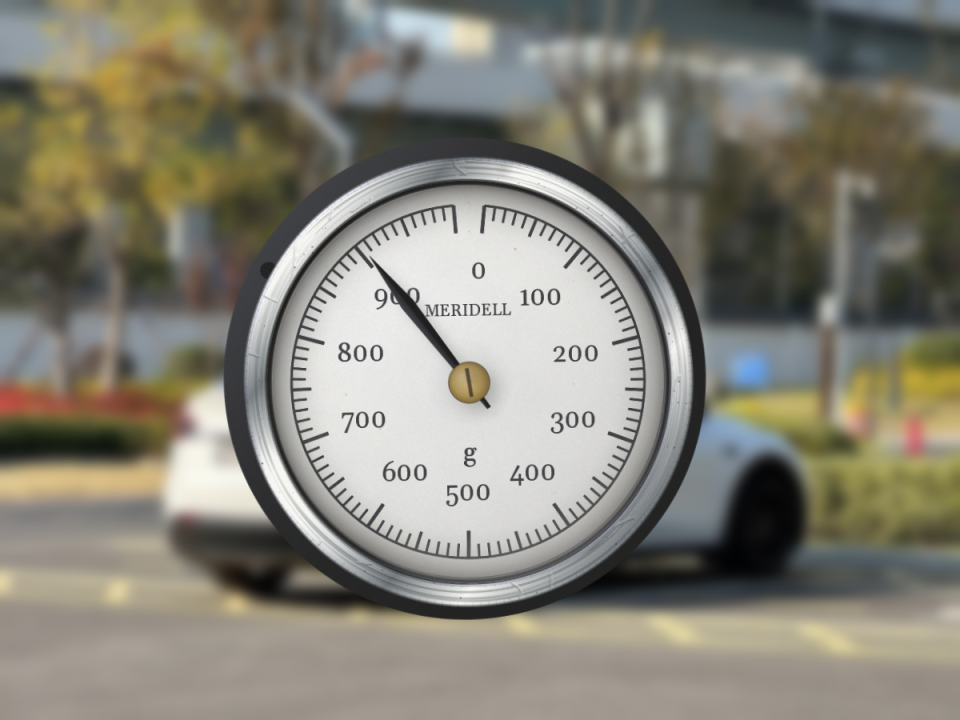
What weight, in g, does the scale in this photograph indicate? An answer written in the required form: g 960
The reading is g 905
